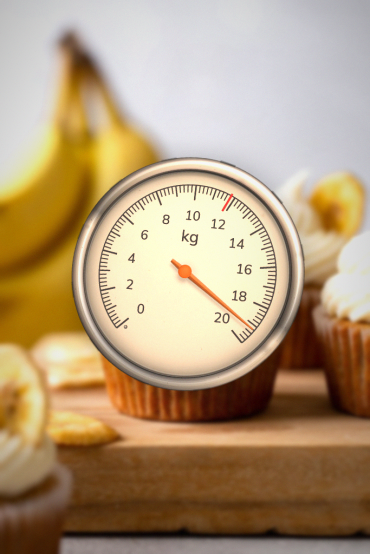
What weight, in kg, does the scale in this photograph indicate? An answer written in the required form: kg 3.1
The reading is kg 19.2
